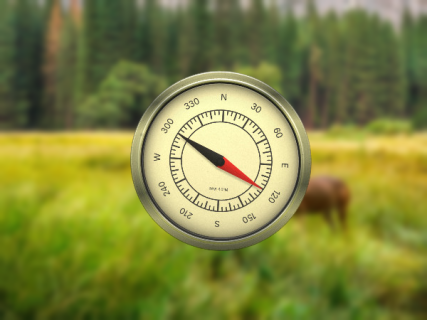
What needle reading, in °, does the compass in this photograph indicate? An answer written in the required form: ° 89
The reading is ° 120
